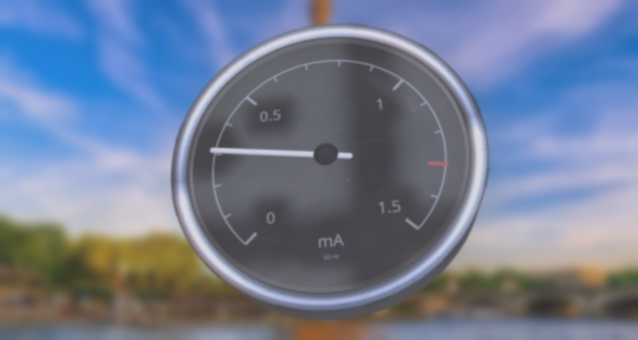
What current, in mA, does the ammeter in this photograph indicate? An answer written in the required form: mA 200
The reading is mA 0.3
